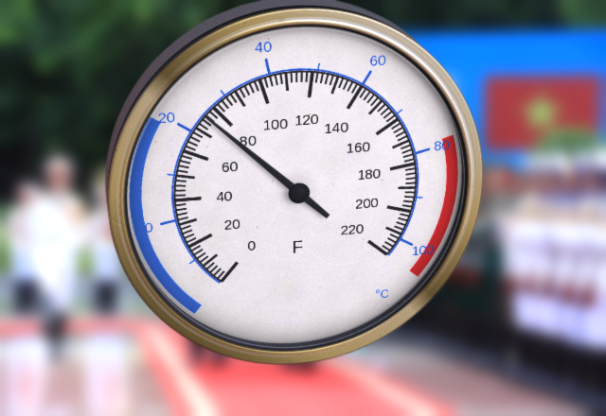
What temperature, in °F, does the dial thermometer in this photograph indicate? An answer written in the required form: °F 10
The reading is °F 76
